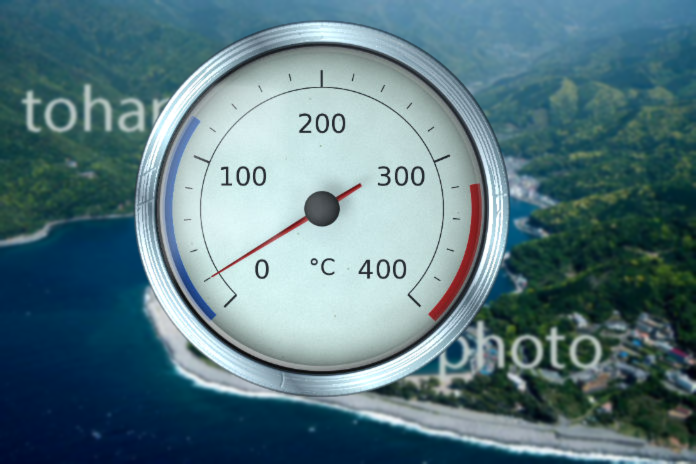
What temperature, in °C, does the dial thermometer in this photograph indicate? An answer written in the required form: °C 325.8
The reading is °C 20
